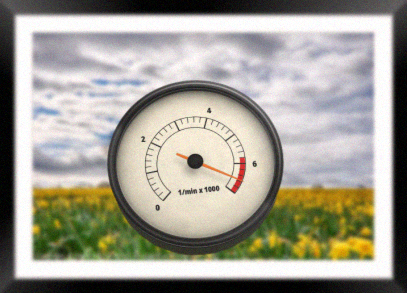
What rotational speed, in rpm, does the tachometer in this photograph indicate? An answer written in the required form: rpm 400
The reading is rpm 6600
